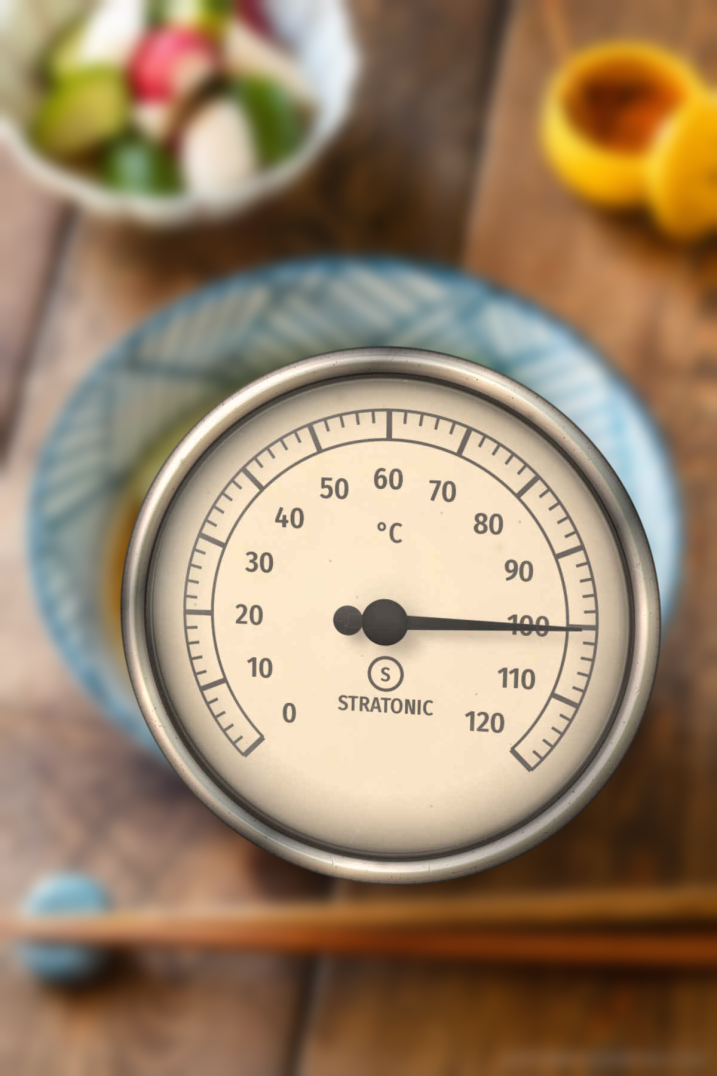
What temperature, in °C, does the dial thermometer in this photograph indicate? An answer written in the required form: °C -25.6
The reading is °C 100
